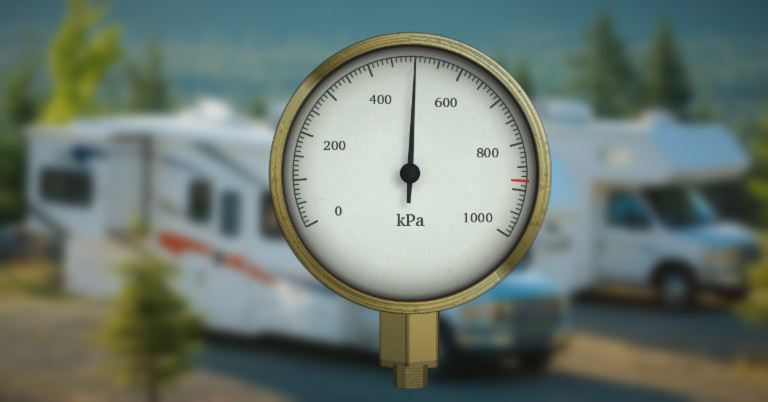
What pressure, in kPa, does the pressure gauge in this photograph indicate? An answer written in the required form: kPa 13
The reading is kPa 500
